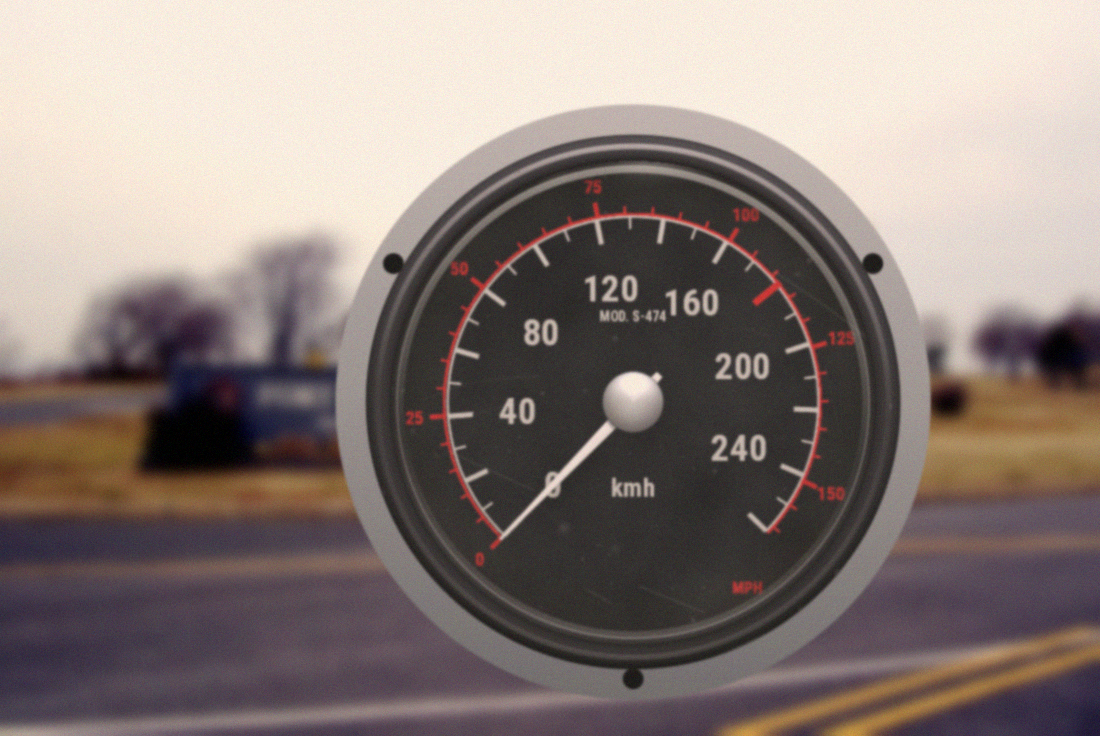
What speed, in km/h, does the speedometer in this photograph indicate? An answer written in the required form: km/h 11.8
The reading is km/h 0
